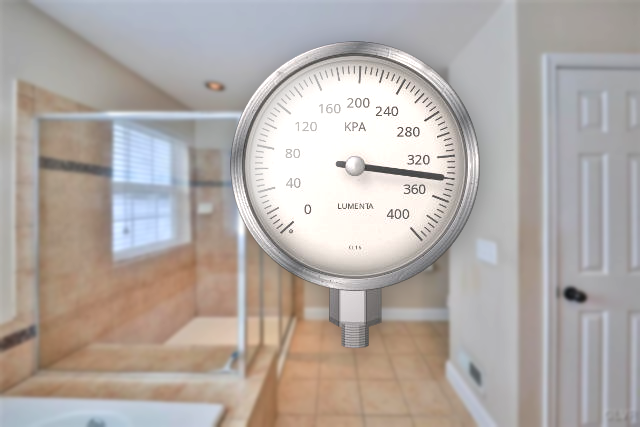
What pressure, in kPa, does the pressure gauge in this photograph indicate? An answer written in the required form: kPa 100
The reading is kPa 340
